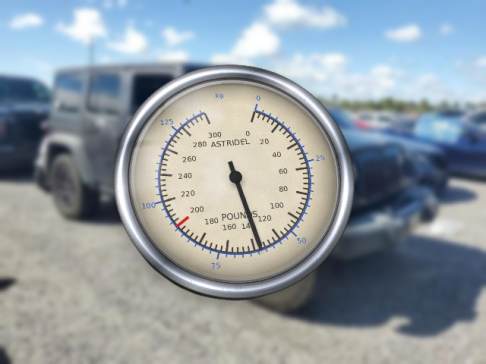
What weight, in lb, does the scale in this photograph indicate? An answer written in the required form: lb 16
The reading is lb 136
